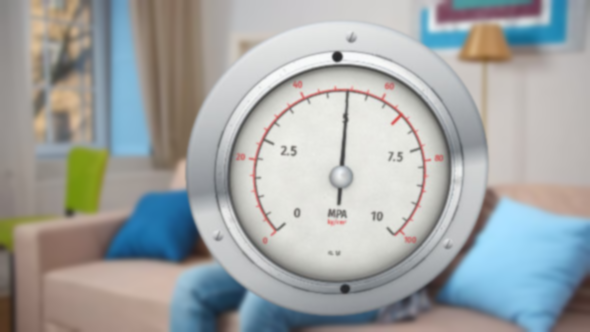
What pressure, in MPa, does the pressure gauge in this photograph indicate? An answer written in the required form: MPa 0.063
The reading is MPa 5
